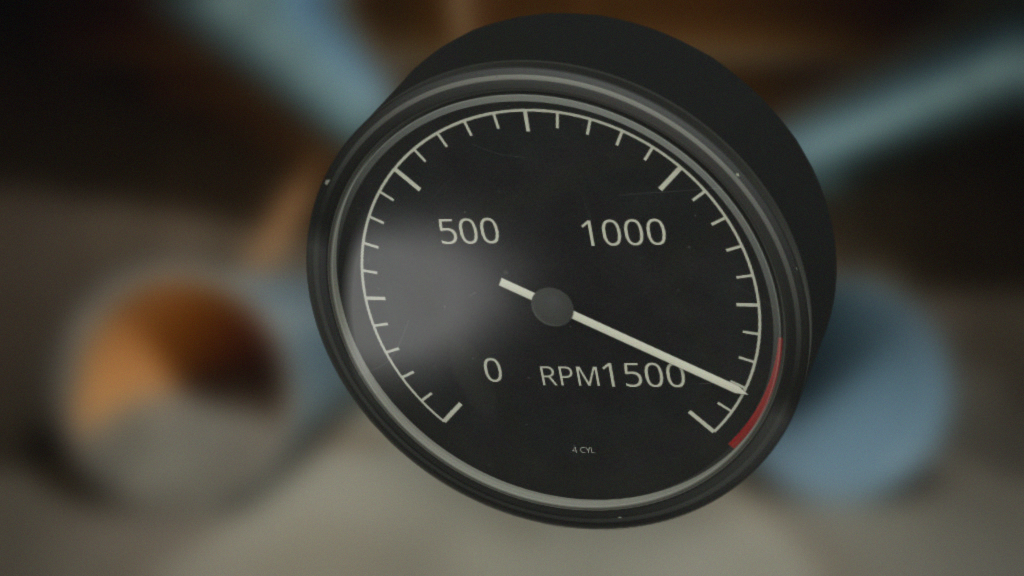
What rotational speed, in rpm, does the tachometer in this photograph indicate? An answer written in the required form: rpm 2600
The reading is rpm 1400
